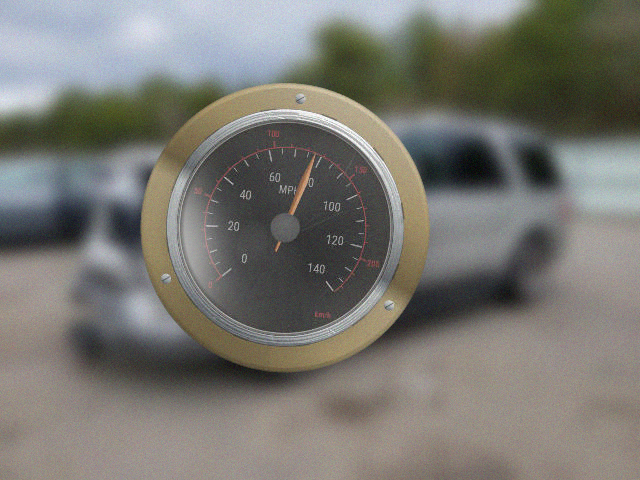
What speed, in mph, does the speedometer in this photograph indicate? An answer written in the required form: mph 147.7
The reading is mph 77.5
